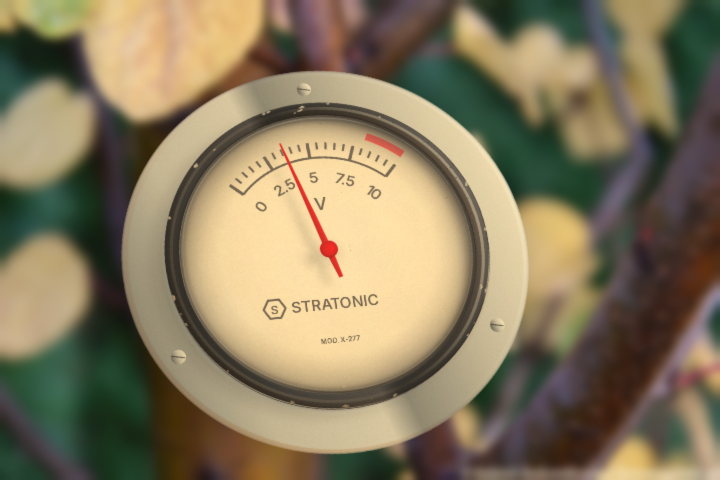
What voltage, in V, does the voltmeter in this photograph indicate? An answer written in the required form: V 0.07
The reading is V 3.5
